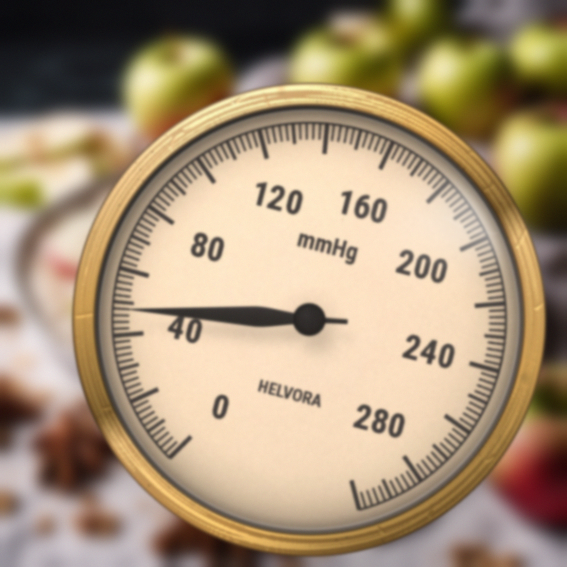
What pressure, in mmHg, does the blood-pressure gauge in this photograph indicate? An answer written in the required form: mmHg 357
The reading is mmHg 48
